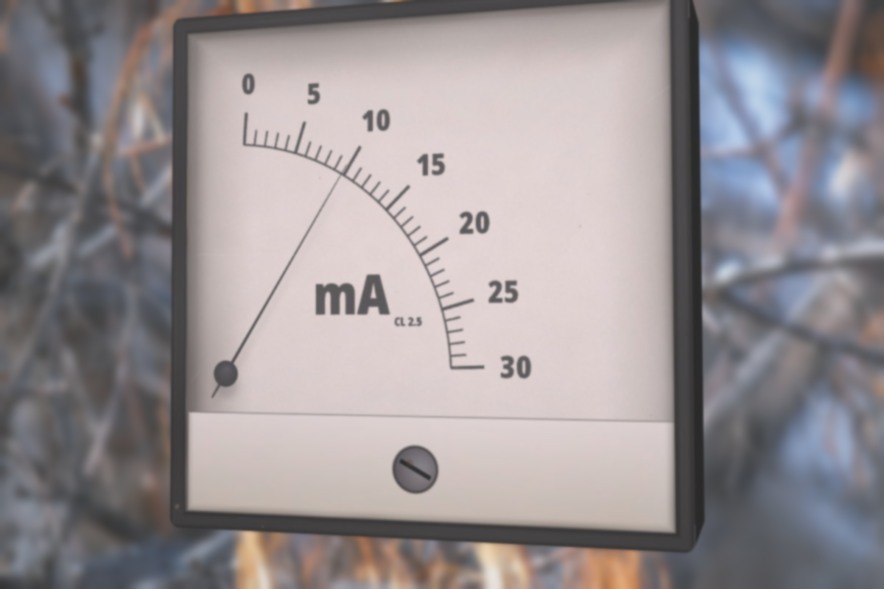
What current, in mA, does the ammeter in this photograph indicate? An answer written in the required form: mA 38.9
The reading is mA 10
